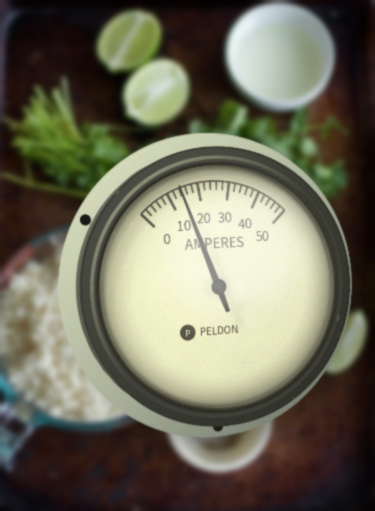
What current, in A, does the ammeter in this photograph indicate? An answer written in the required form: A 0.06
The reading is A 14
